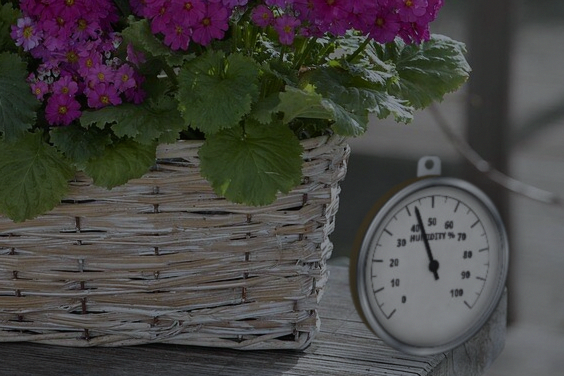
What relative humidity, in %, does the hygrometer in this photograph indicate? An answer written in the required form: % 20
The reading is % 42.5
